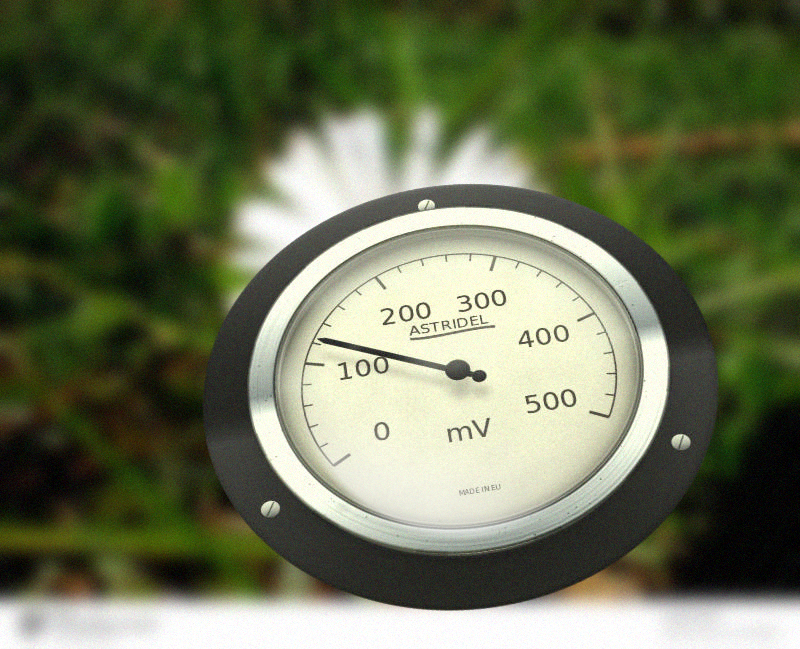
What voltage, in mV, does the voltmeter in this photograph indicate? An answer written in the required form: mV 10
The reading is mV 120
